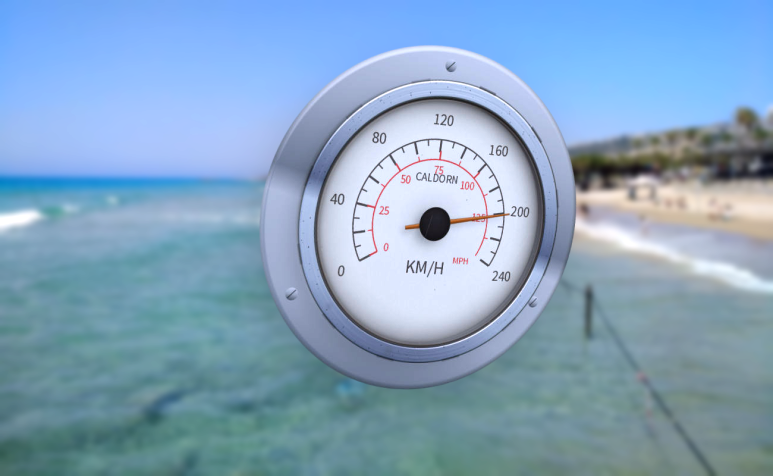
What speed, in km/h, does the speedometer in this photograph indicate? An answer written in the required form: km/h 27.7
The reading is km/h 200
